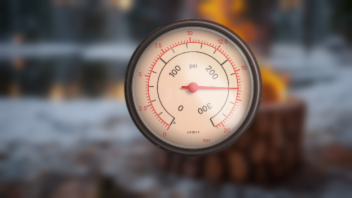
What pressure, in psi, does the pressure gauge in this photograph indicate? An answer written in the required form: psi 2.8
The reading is psi 240
